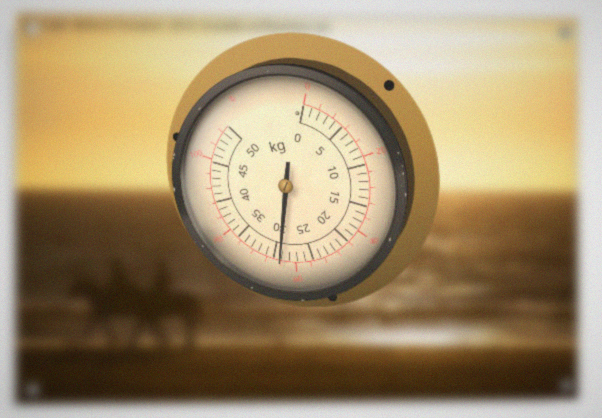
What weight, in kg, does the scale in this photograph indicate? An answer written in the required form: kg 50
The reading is kg 29
